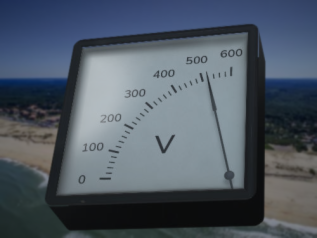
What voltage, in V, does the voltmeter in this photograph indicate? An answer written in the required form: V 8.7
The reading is V 520
